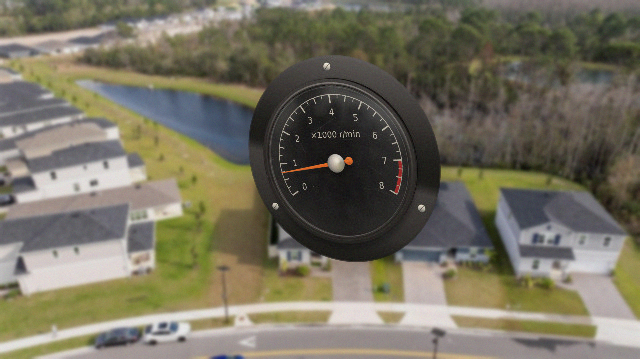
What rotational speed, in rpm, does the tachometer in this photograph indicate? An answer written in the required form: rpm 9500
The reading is rpm 750
